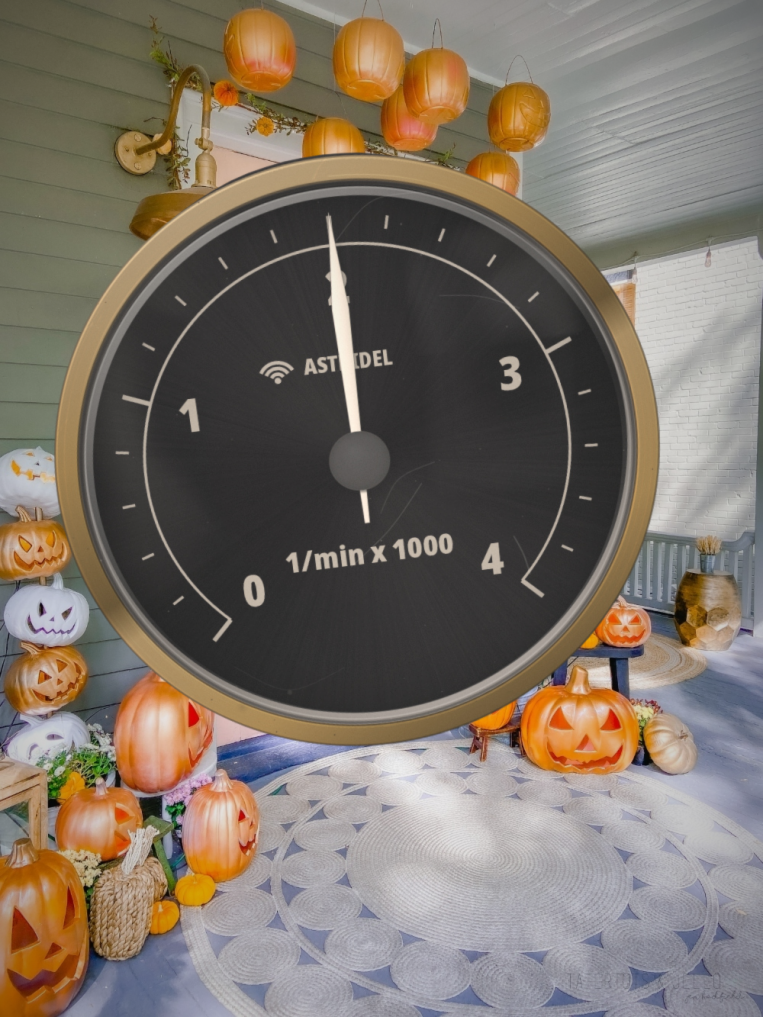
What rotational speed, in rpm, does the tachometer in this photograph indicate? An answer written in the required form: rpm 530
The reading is rpm 2000
